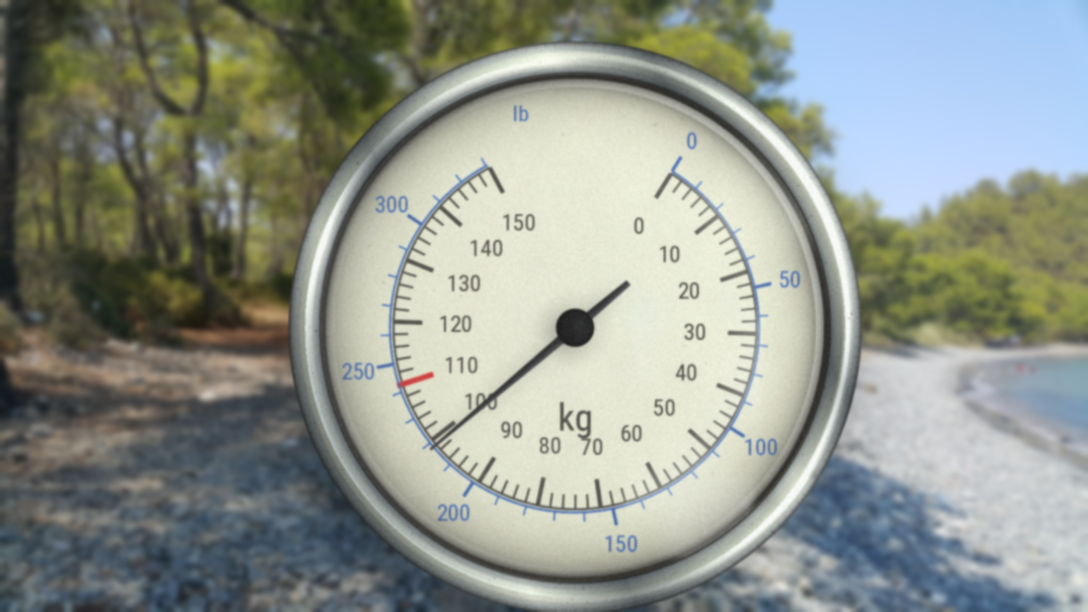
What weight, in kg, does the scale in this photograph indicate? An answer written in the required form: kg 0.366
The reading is kg 99
